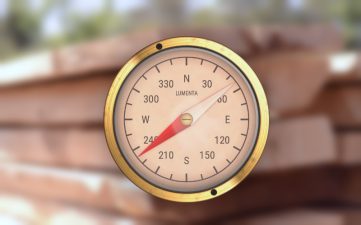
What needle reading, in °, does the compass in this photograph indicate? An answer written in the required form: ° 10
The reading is ° 232.5
